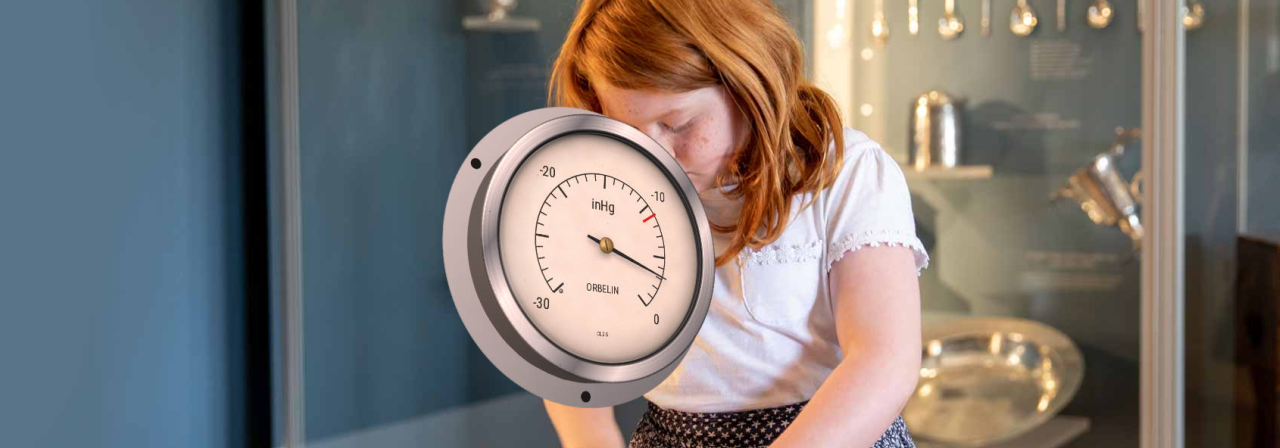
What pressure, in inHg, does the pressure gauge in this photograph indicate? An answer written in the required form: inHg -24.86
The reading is inHg -3
